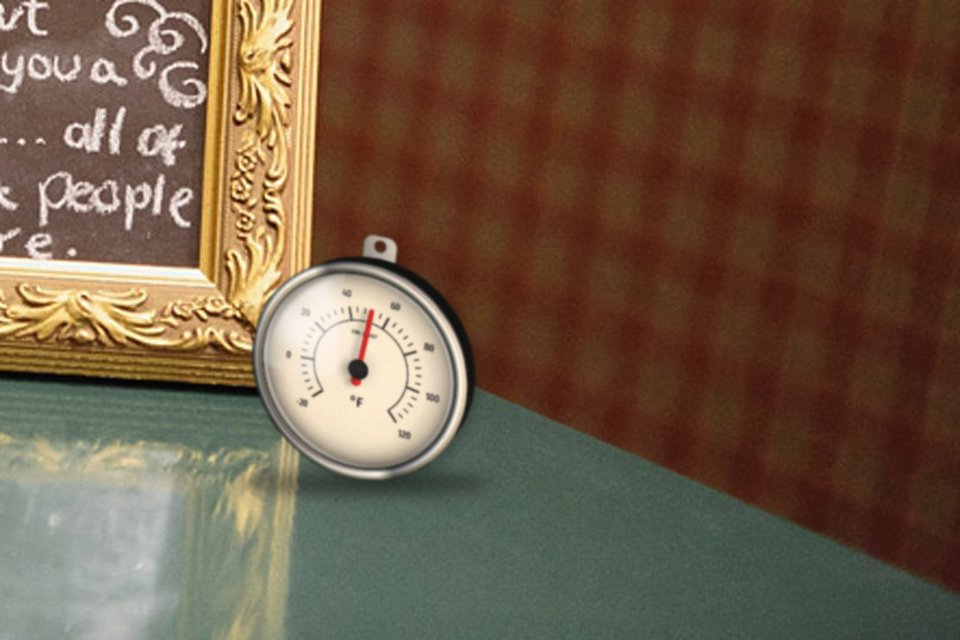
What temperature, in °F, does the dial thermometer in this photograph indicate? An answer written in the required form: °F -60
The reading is °F 52
